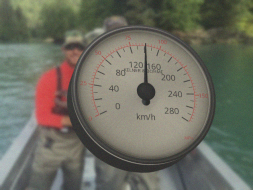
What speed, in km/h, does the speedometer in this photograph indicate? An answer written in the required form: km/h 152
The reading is km/h 140
